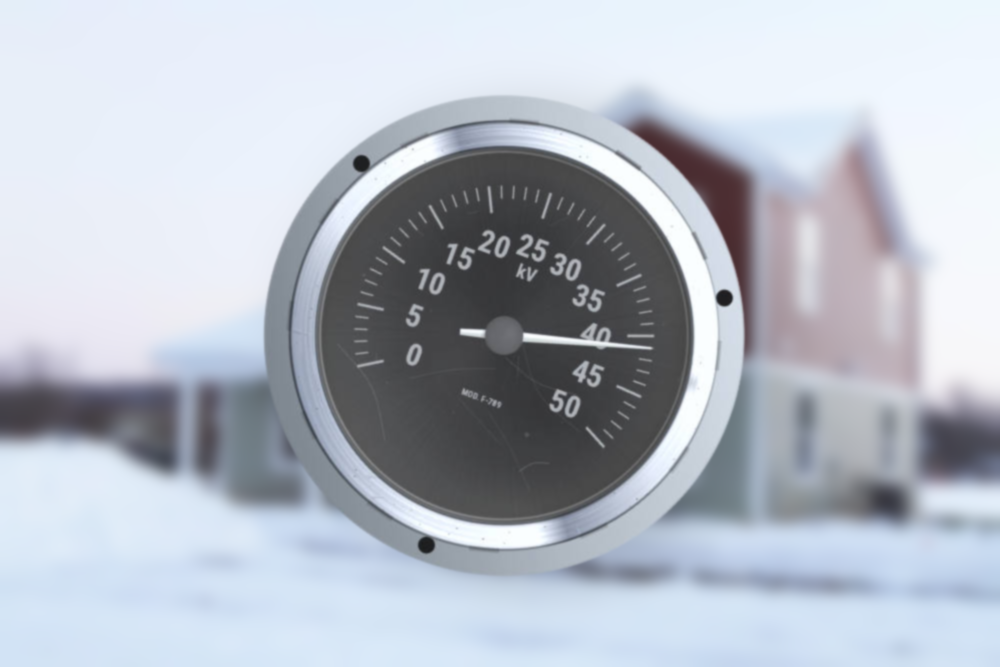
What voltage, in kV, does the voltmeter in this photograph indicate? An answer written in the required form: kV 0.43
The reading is kV 41
